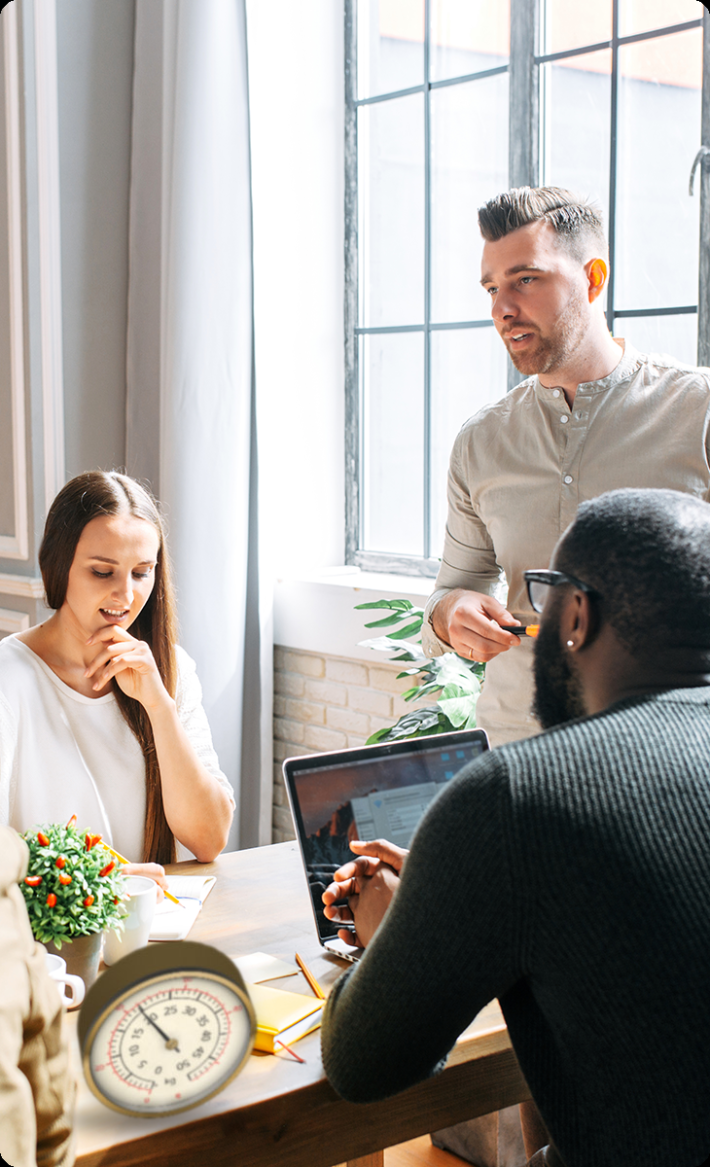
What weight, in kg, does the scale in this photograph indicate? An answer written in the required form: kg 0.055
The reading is kg 20
